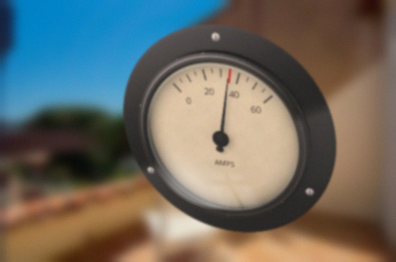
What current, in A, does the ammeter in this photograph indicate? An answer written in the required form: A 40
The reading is A 35
